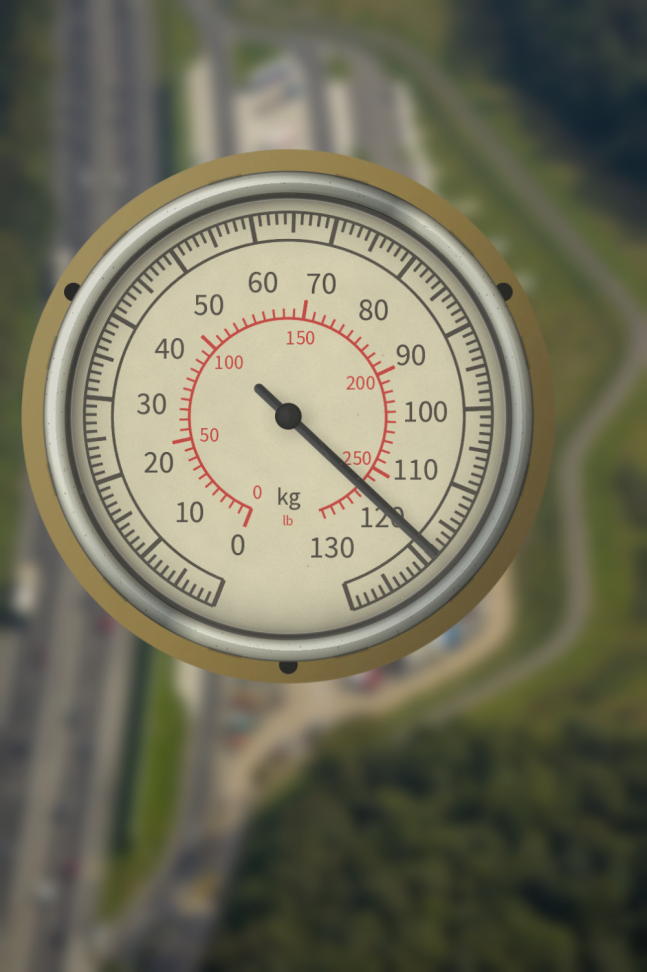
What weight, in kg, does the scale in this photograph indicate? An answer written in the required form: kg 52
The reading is kg 118.5
